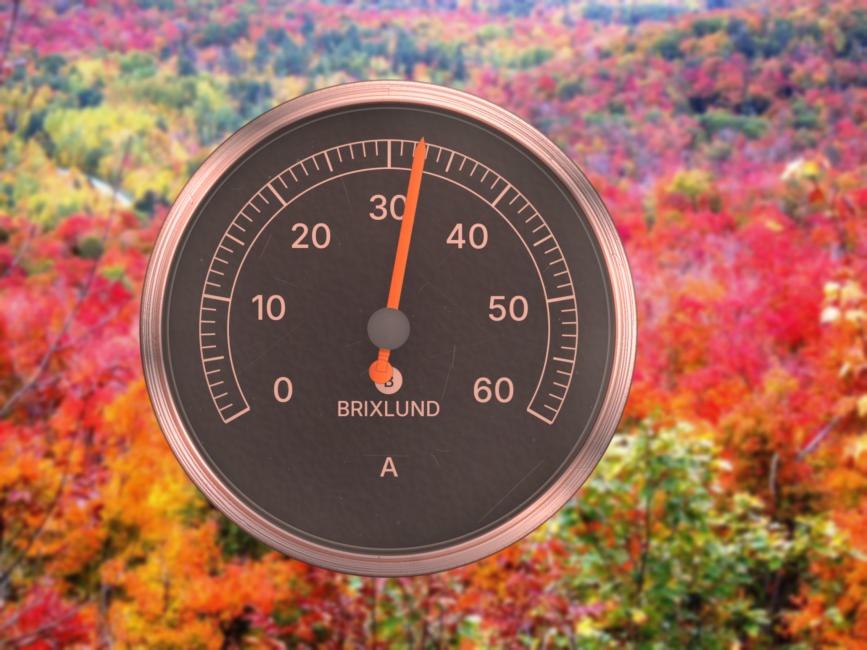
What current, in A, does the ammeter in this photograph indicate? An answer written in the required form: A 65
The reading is A 32.5
